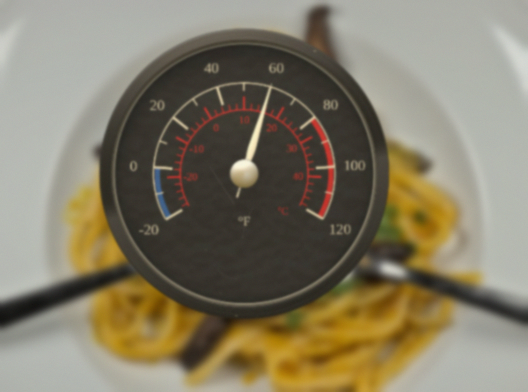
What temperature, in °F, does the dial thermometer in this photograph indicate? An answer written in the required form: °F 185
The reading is °F 60
